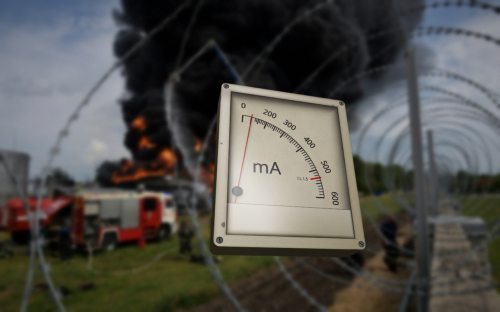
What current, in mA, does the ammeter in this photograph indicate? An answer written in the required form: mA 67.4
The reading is mA 100
